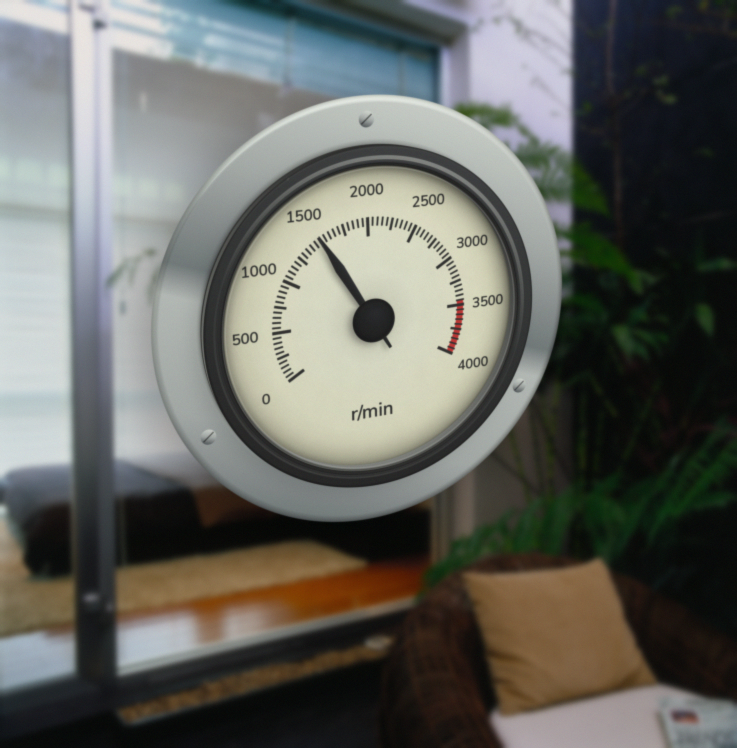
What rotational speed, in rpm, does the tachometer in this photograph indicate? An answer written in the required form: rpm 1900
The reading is rpm 1500
